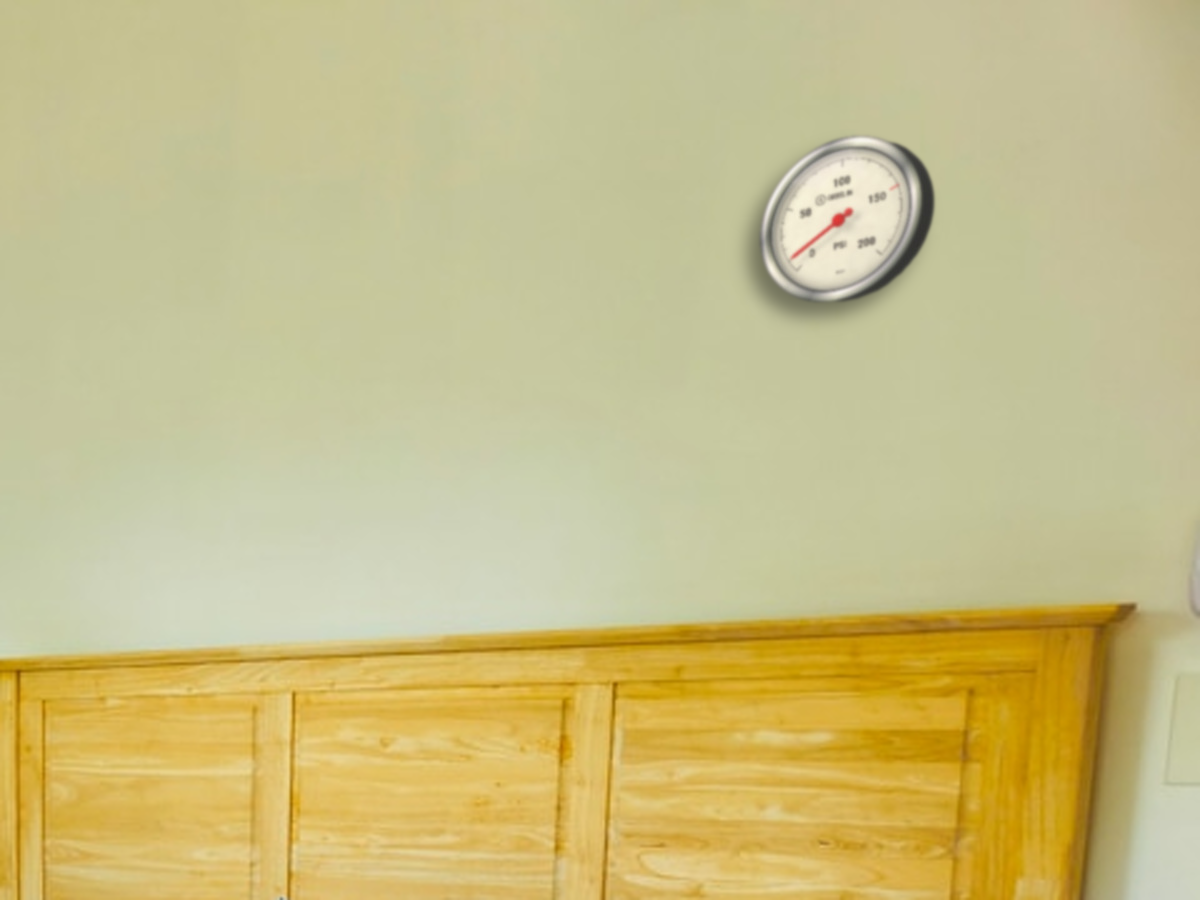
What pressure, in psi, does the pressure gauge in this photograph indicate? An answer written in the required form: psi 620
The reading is psi 10
